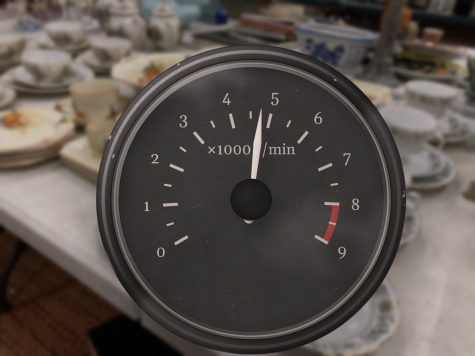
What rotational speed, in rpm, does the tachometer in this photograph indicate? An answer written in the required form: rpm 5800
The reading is rpm 4750
